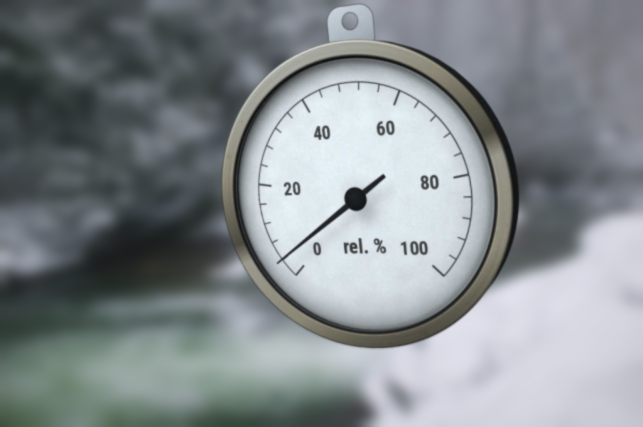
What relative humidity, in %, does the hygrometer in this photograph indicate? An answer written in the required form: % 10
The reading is % 4
